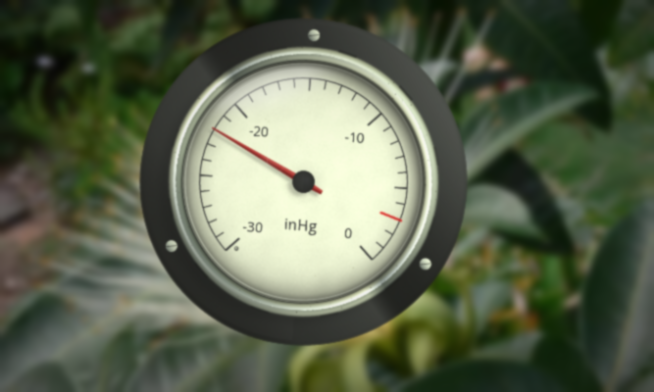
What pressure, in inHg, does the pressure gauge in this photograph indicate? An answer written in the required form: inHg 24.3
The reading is inHg -22
